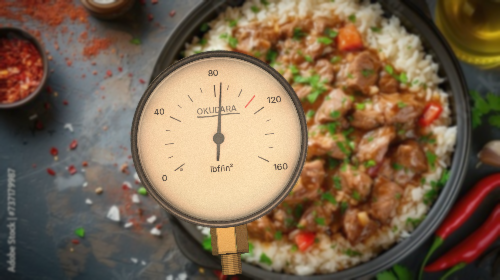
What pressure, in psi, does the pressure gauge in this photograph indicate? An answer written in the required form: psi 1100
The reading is psi 85
